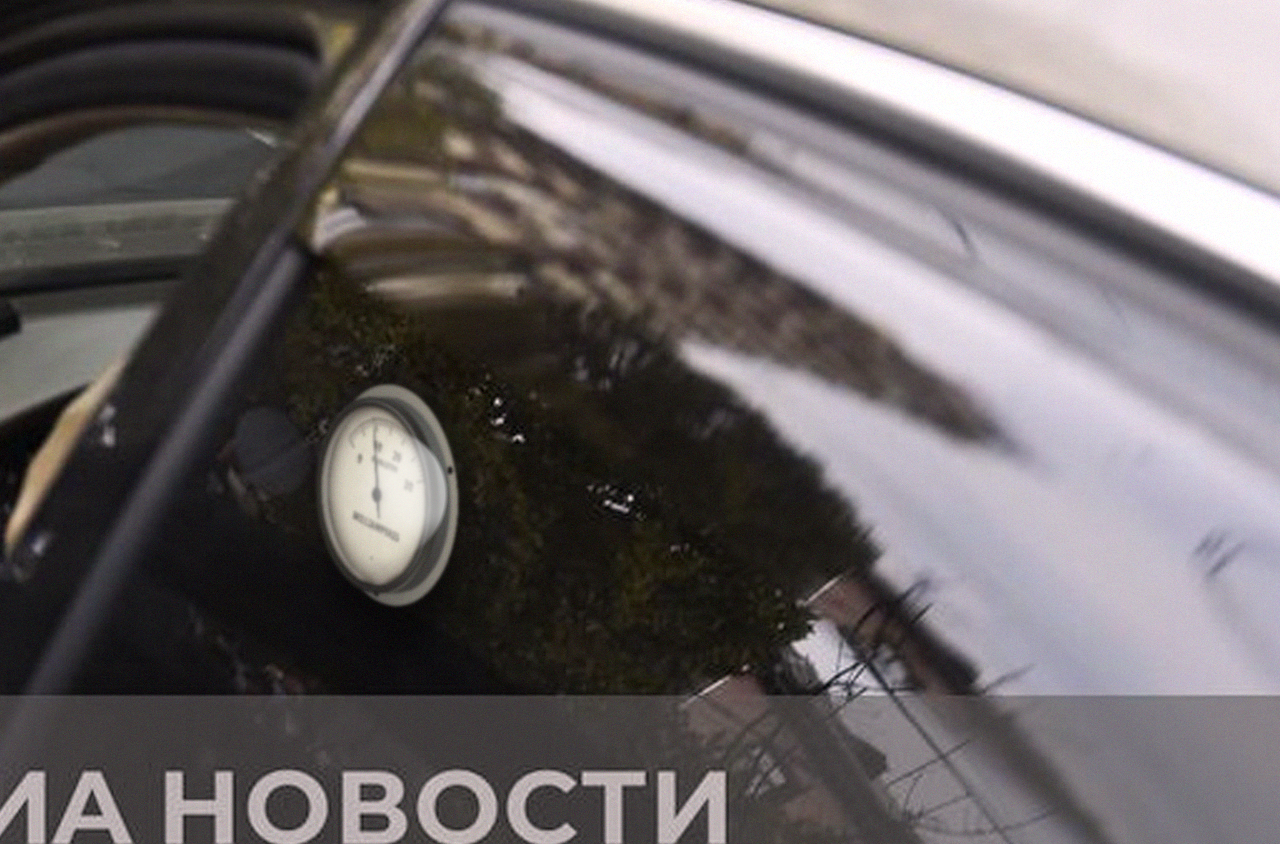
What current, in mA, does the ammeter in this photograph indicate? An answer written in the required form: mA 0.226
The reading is mA 10
